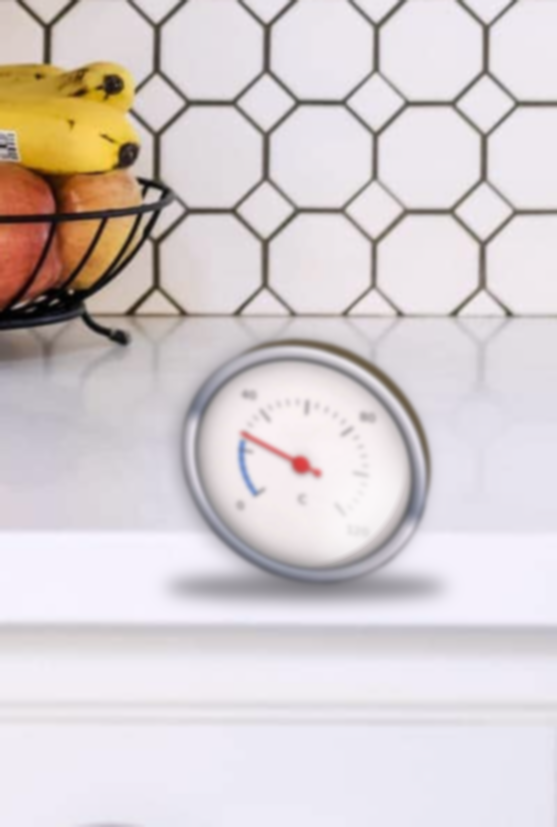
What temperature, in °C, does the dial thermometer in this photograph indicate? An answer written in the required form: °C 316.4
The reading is °C 28
